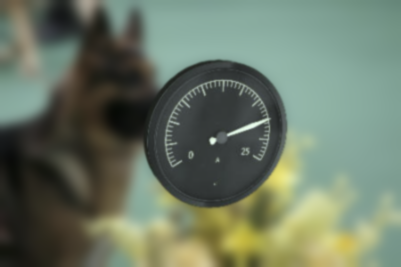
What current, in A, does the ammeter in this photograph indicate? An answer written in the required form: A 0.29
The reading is A 20
